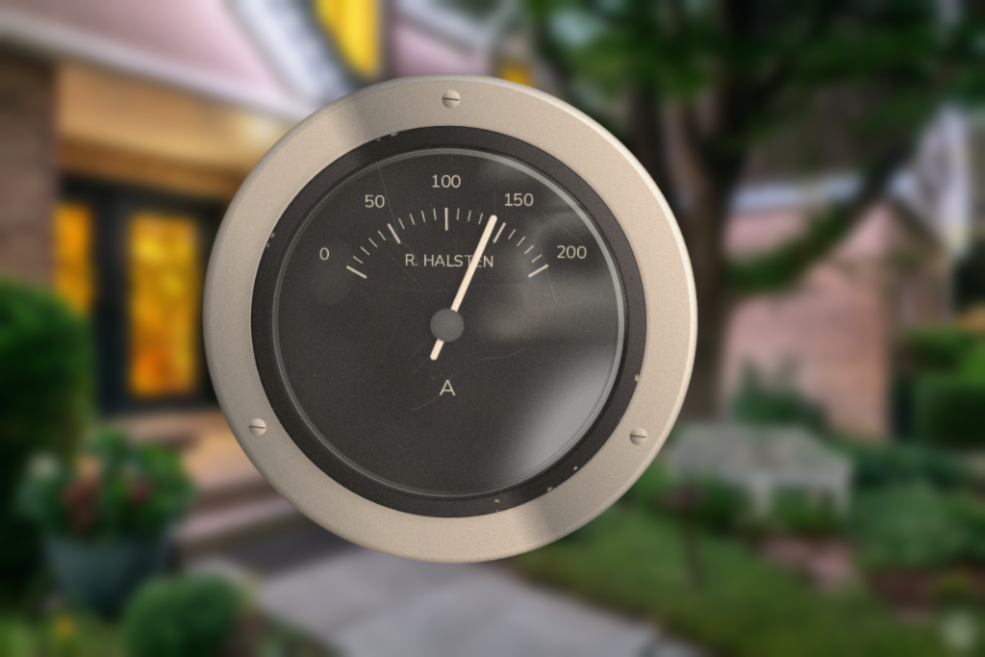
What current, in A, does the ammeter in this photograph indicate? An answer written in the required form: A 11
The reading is A 140
